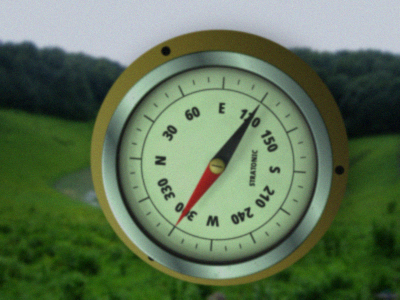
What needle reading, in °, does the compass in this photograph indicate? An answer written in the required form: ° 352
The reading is ° 300
